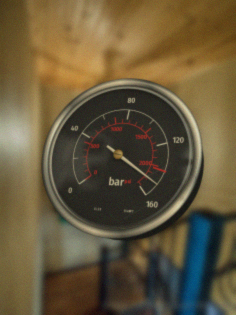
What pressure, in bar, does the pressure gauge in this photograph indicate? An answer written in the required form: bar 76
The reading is bar 150
